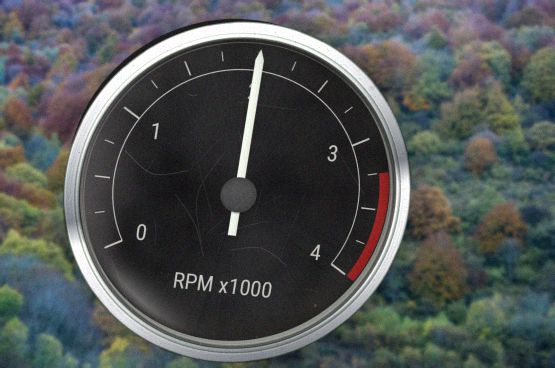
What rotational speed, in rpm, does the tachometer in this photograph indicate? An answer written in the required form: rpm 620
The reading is rpm 2000
